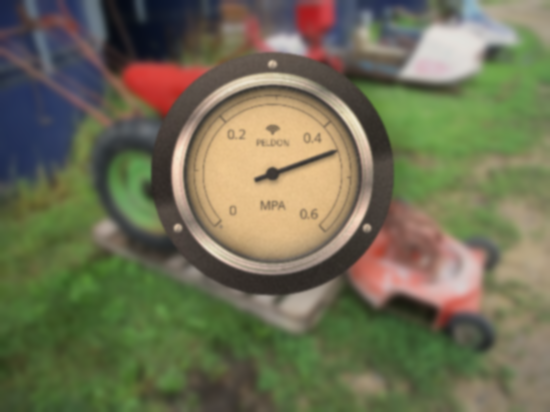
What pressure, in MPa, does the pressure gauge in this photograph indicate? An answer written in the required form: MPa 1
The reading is MPa 0.45
